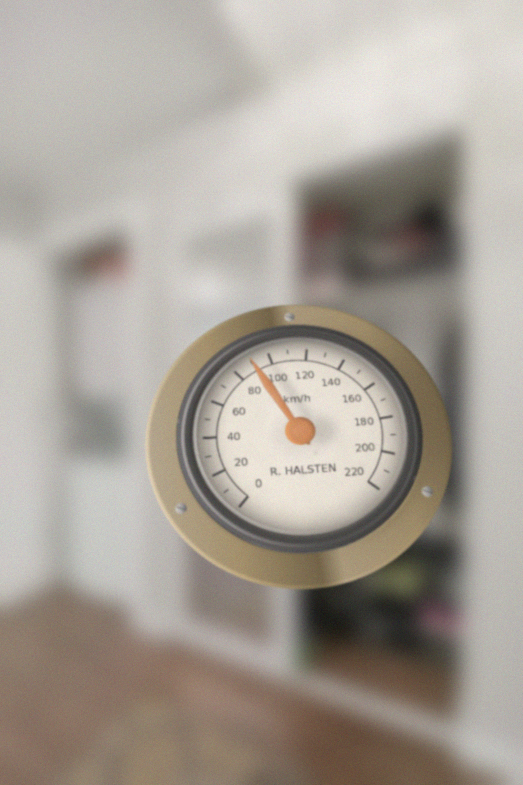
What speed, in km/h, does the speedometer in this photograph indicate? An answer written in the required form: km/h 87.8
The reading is km/h 90
